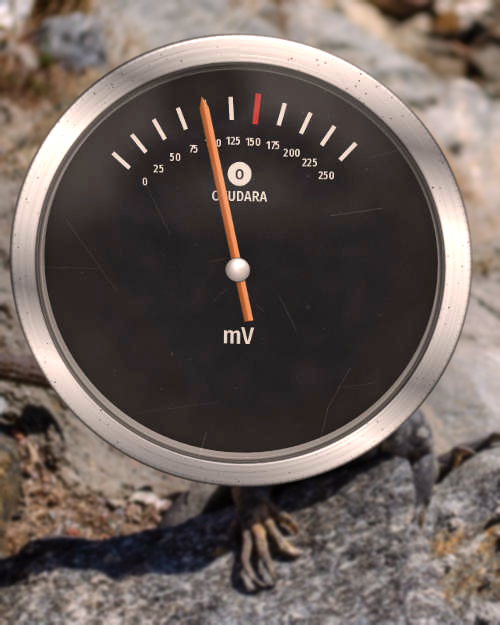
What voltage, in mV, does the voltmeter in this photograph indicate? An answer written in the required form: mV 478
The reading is mV 100
